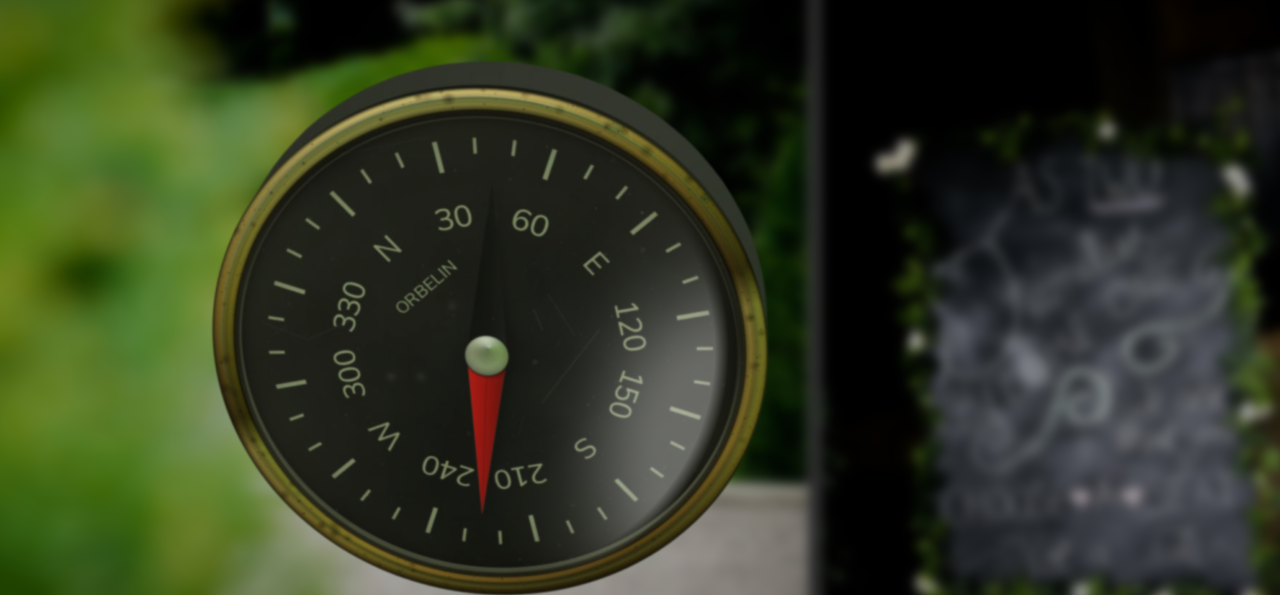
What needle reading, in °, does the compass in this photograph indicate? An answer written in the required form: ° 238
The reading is ° 225
